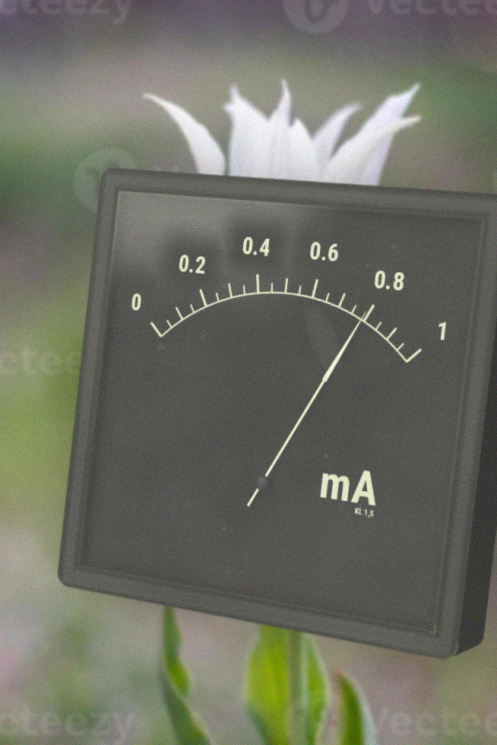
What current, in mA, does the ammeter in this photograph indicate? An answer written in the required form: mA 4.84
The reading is mA 0.8
